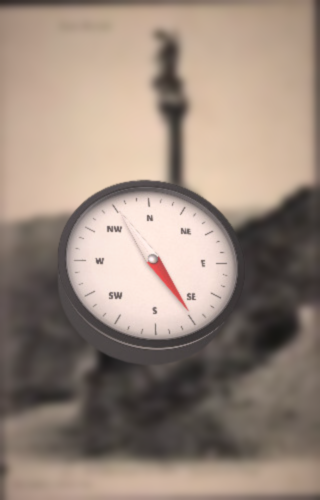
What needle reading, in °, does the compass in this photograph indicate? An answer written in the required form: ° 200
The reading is ° 150
